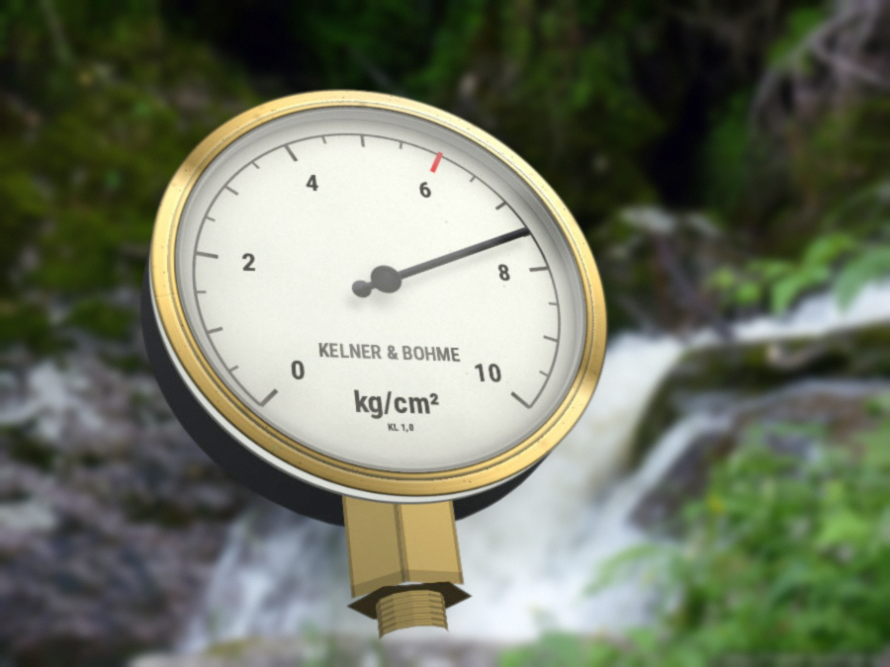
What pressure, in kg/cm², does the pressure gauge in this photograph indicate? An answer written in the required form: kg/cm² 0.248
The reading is kg/cm² 7.5
